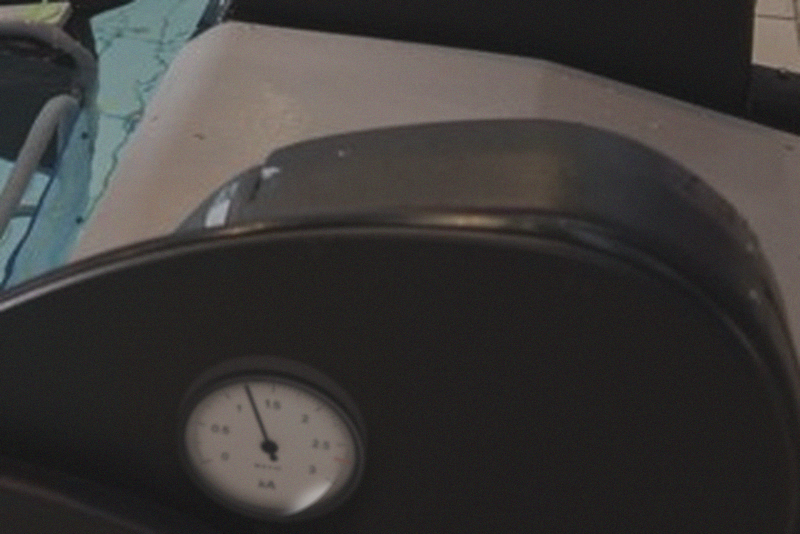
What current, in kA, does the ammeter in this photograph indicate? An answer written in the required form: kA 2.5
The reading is kA 1.25
